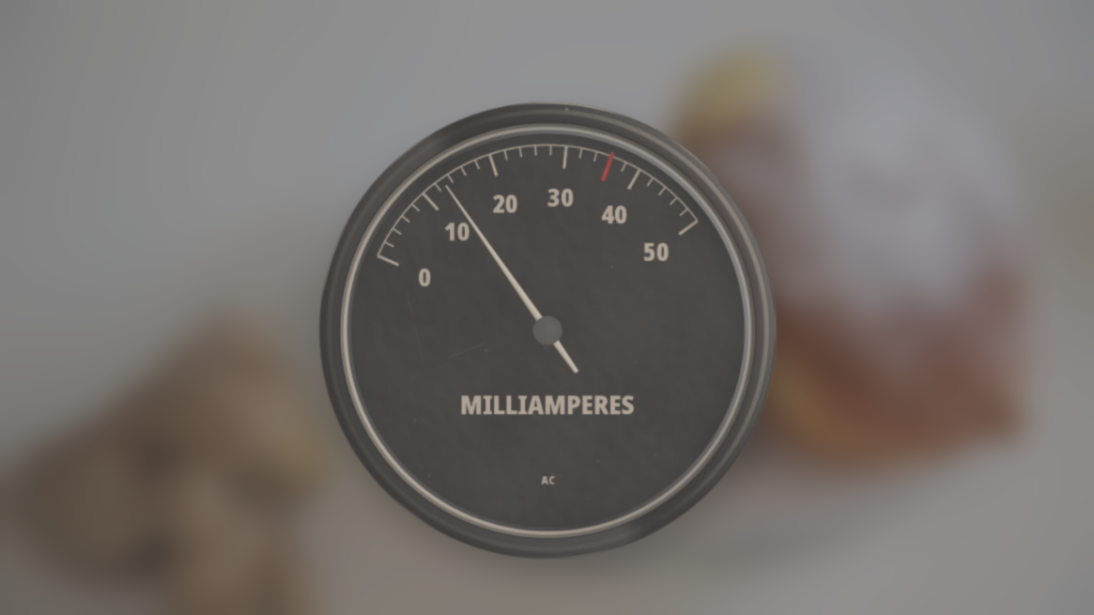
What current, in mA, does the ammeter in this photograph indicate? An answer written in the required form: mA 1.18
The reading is mA 13
